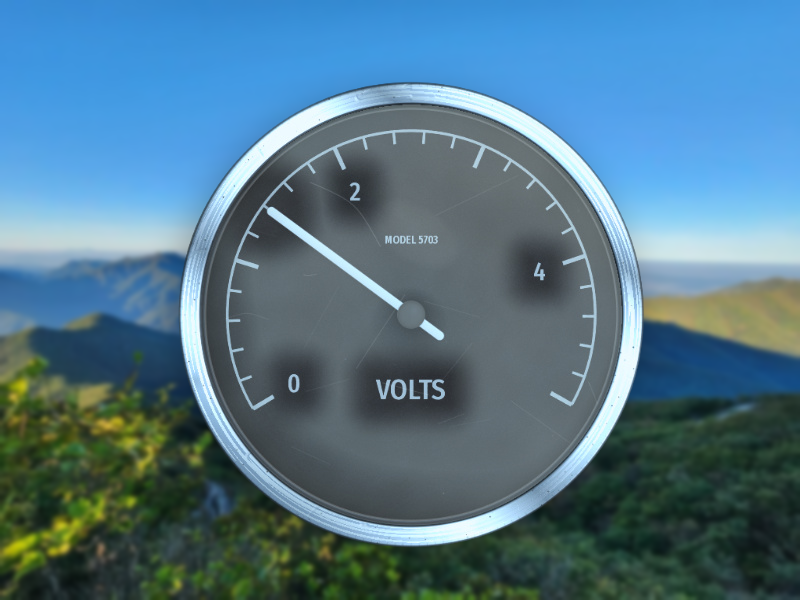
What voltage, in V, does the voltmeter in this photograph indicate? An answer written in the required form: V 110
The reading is V 1.4
